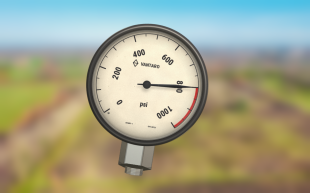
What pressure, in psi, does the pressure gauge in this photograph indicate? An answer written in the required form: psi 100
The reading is psi 800
